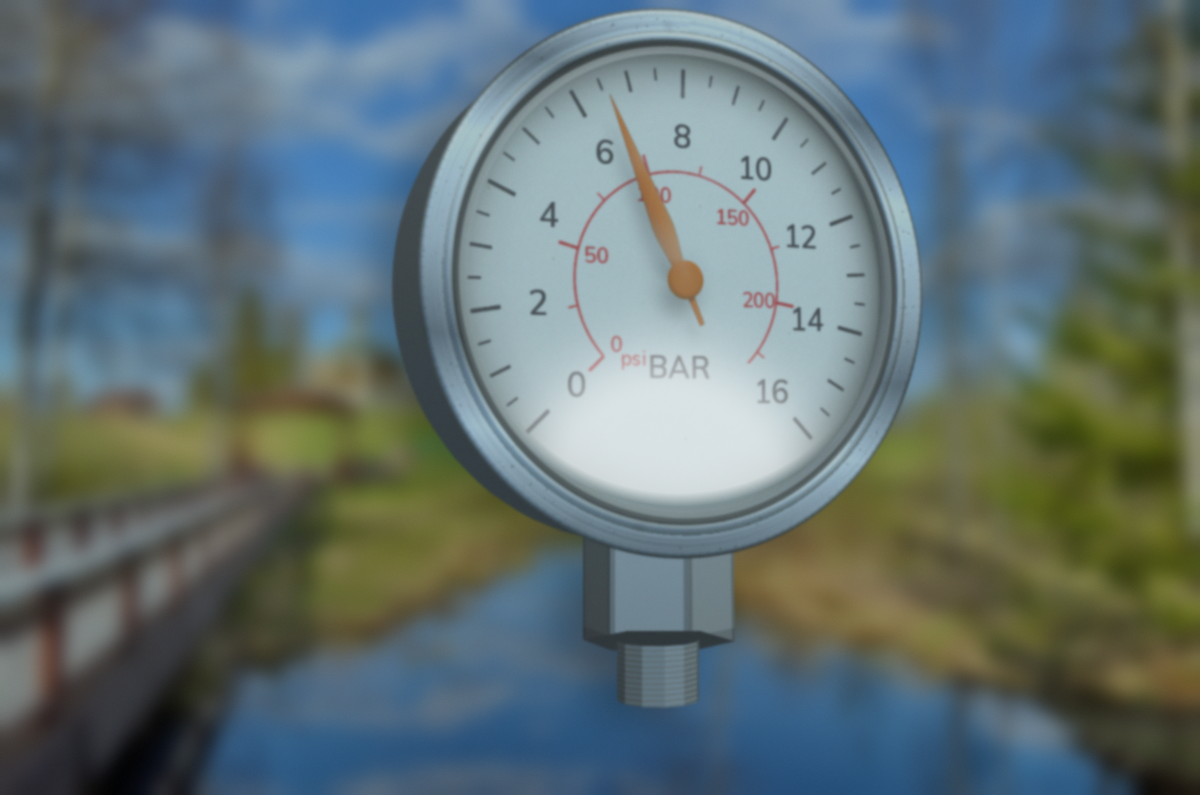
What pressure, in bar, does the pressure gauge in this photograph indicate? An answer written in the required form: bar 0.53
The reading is bar 6.5
